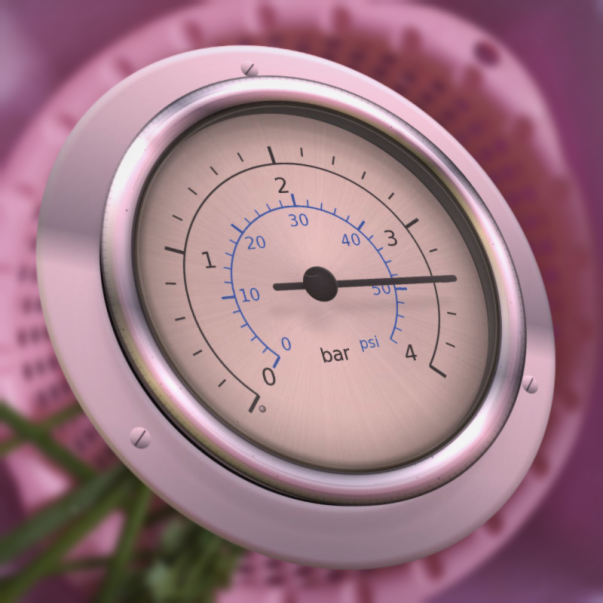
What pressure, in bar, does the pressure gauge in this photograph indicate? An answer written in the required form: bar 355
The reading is bar 3.4
